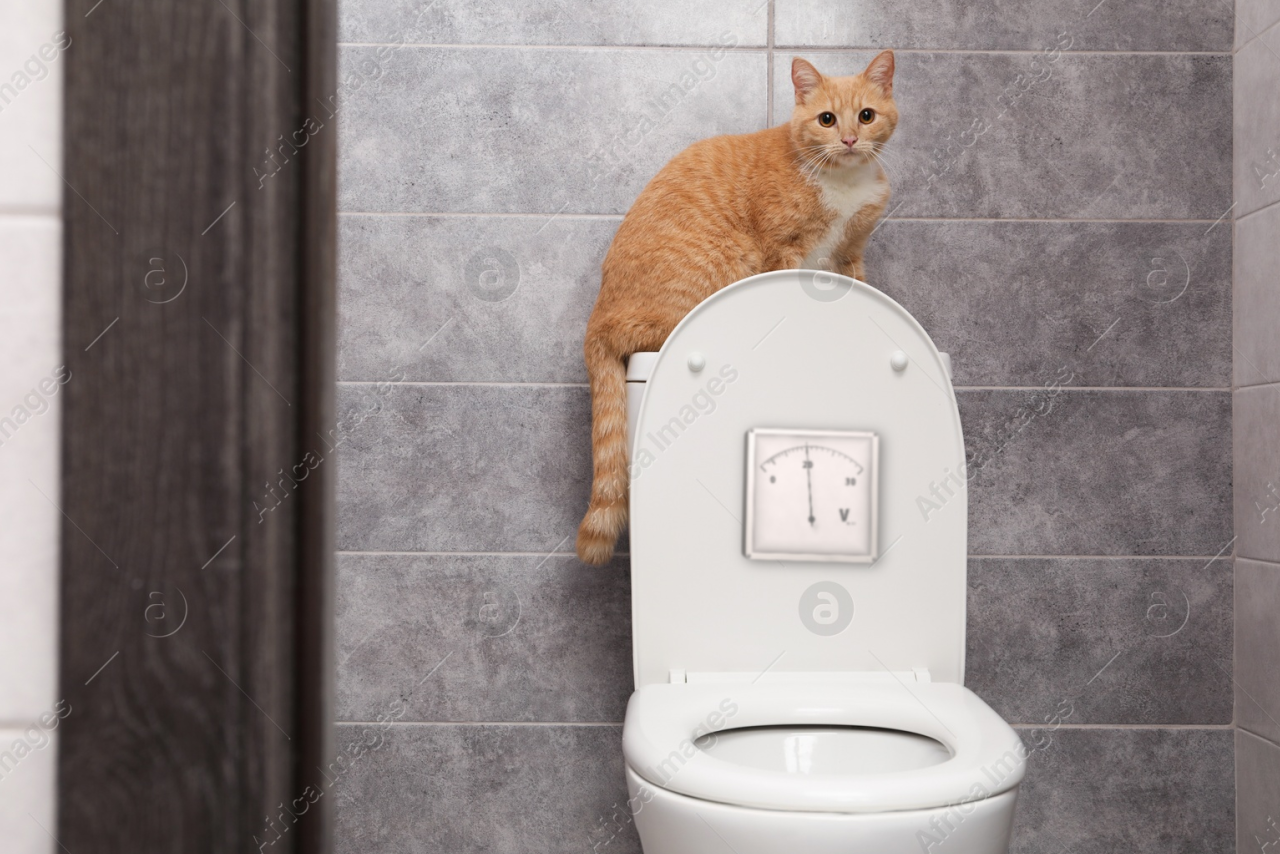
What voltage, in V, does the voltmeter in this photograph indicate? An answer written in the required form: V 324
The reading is V 20
